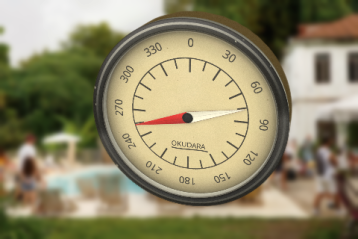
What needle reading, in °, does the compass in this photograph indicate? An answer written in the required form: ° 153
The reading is ° 255
